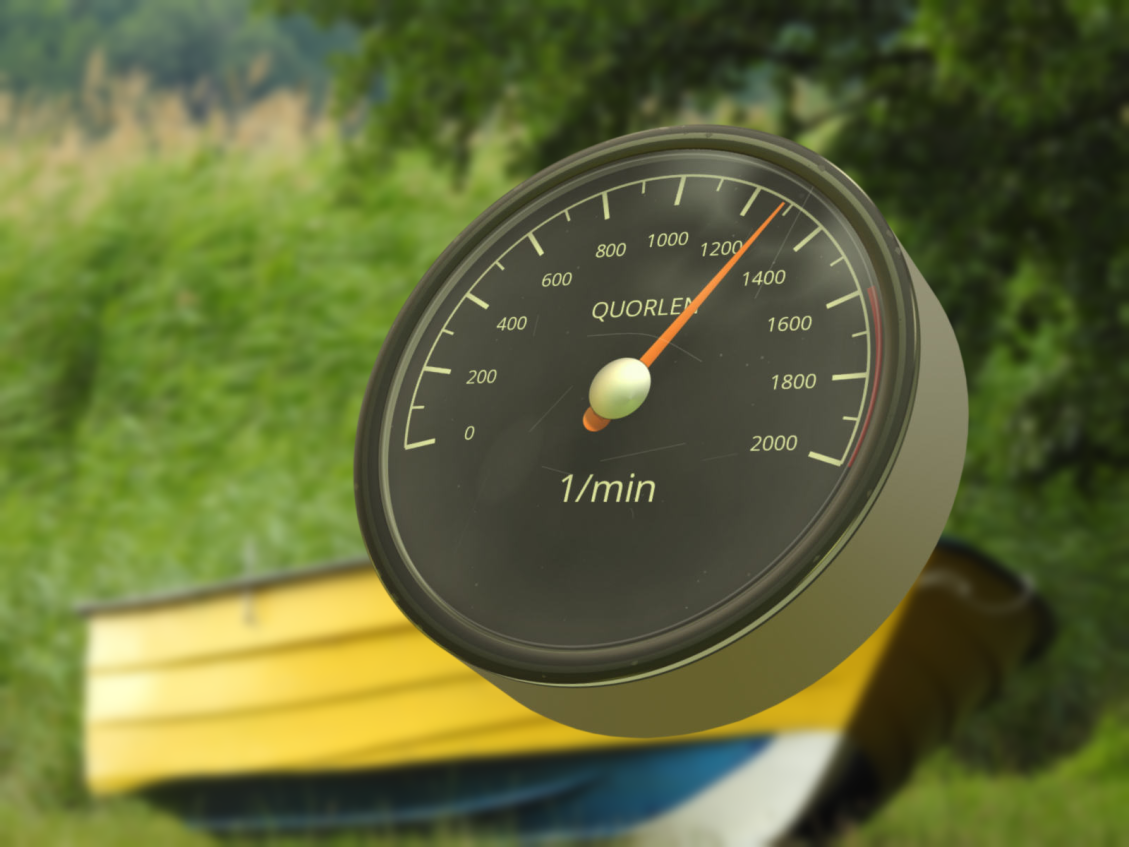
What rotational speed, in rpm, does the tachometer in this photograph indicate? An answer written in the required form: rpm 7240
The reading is rpm 1300
